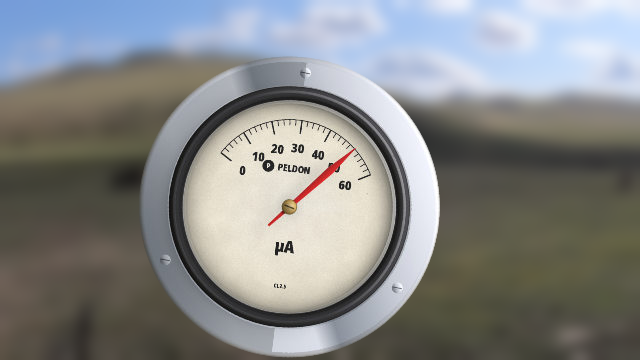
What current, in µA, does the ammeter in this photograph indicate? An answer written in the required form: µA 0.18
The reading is µA 50
